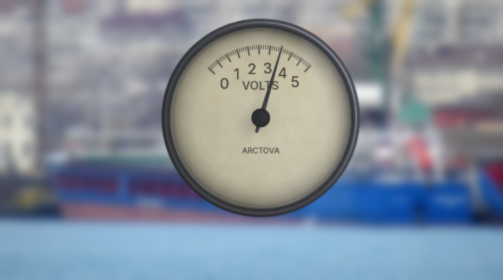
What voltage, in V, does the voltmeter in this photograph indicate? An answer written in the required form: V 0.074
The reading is V 3.5
